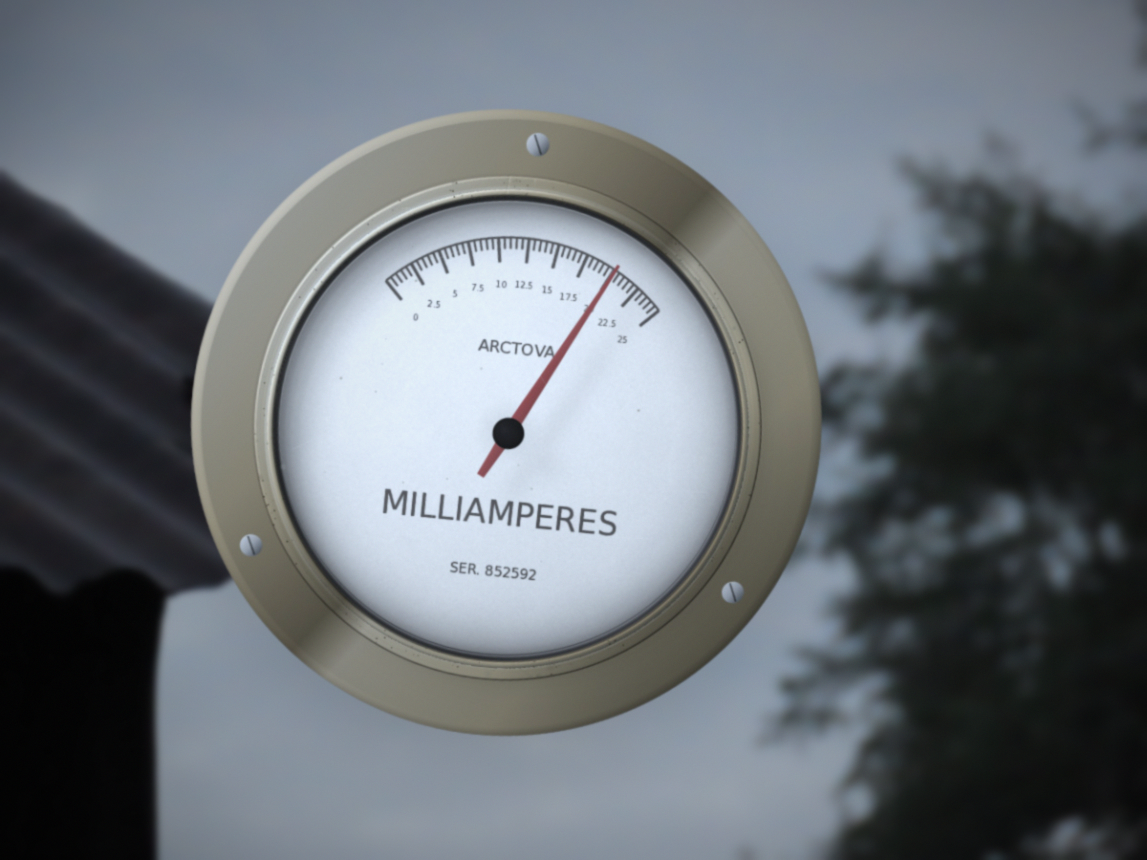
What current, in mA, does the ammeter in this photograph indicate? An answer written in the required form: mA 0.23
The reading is mA 20
